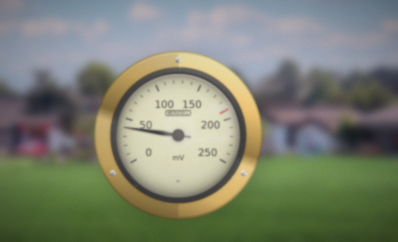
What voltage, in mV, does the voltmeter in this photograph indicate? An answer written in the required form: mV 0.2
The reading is mV 40
